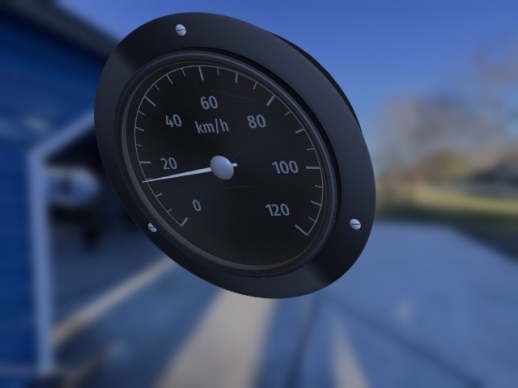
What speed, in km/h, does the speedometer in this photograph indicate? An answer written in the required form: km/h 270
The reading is km/h 15
